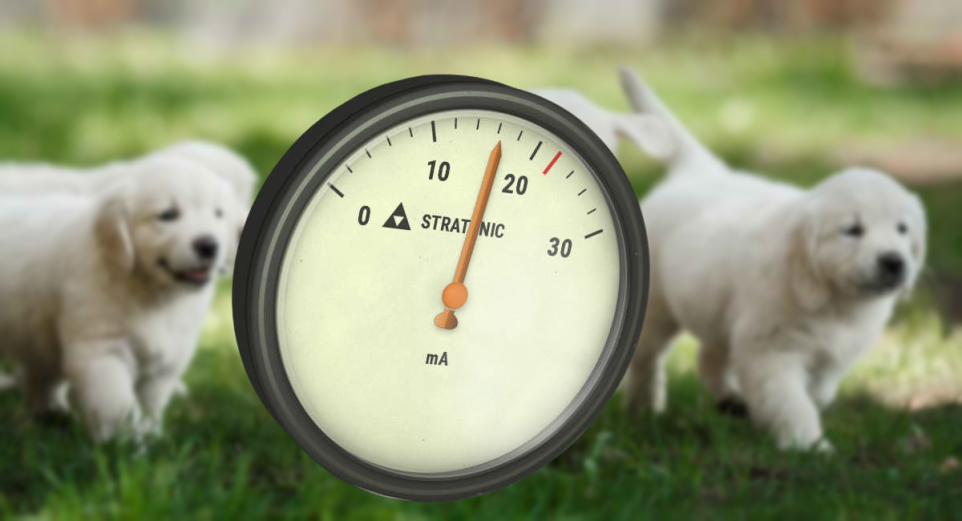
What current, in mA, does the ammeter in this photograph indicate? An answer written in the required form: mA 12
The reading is mA 16
